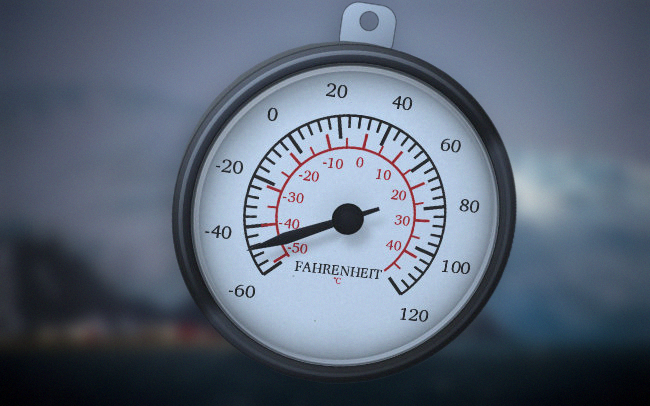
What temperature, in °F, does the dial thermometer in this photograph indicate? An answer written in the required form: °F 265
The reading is °F -48
